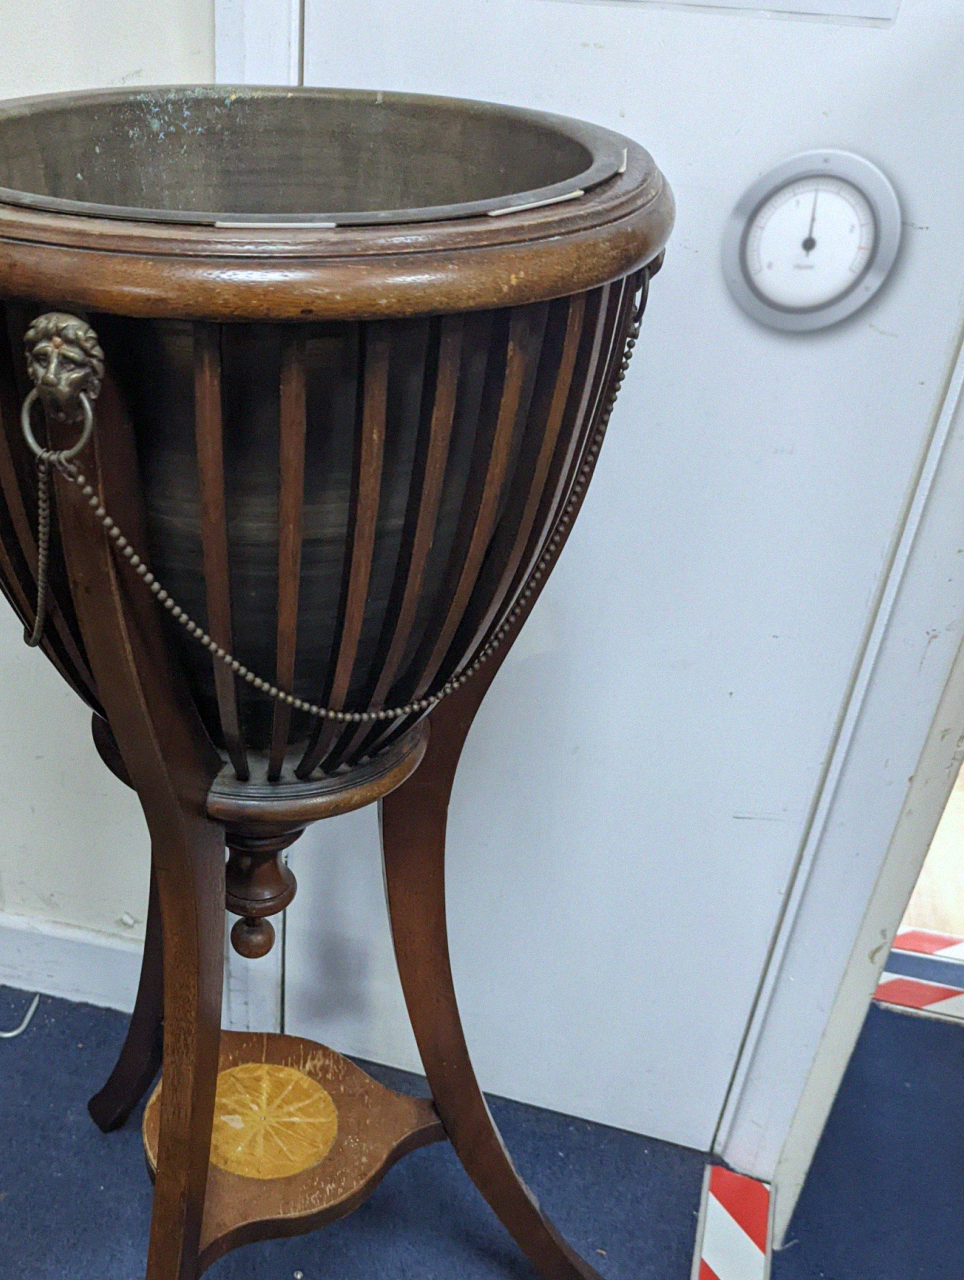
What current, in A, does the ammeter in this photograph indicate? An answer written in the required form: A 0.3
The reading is A 1.25
